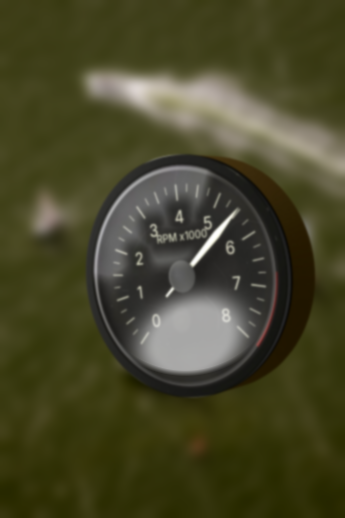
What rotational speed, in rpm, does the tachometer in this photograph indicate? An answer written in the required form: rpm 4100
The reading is rpm 5500
